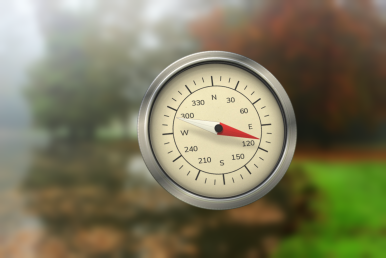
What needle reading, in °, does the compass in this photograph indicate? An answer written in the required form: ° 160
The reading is ° 110
